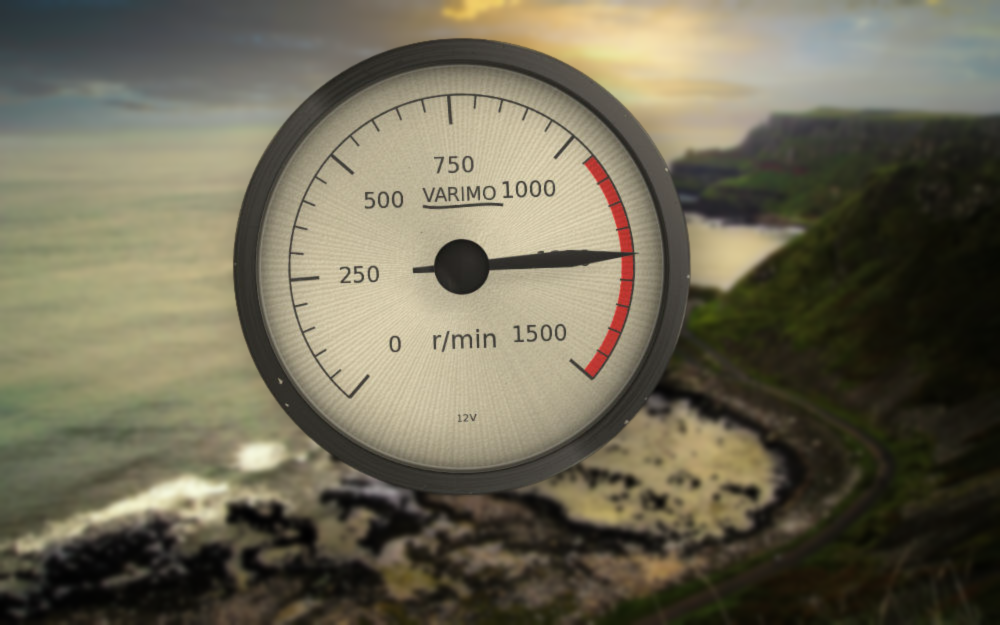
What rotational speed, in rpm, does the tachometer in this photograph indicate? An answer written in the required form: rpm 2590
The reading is rpm 1250
